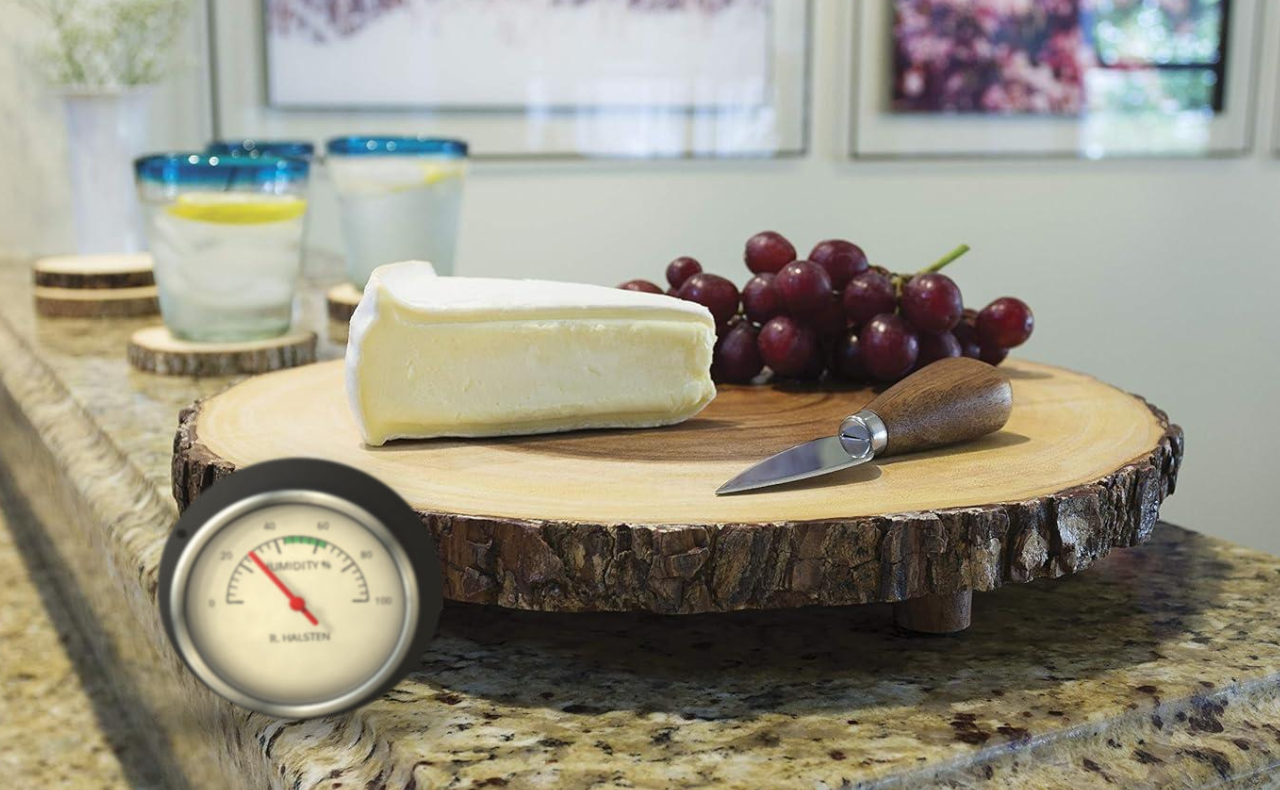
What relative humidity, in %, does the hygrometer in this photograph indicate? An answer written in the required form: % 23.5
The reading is % 28
